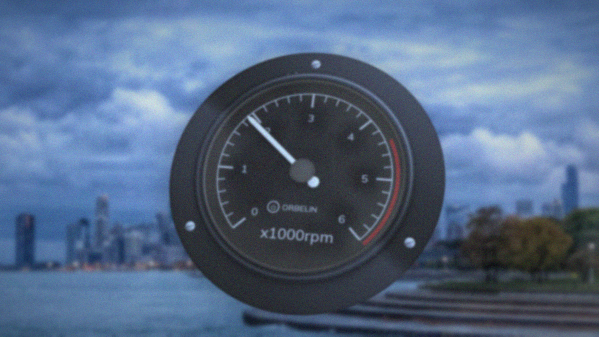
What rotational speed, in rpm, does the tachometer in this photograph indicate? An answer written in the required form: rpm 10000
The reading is rpm 1900
